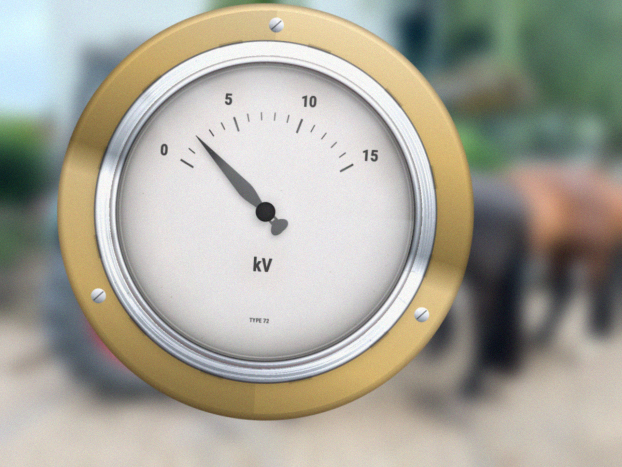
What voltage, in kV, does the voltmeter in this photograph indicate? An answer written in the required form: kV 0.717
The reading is kV 2
